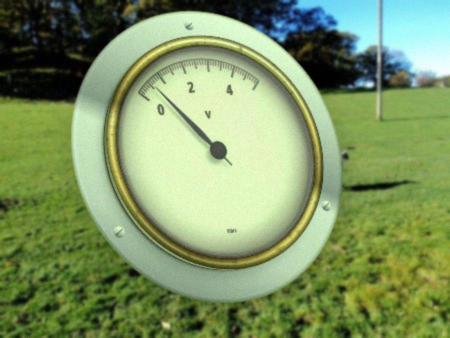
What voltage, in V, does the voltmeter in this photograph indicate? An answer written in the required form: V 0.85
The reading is V 0.5
